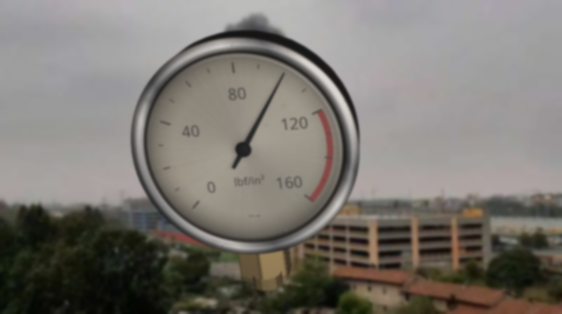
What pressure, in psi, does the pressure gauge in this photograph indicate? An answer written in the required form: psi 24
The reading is psi 100
